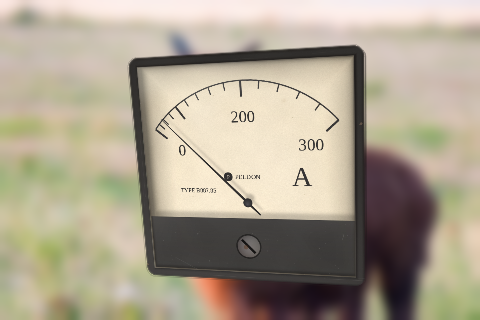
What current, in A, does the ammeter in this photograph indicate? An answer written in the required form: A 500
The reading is A 60
